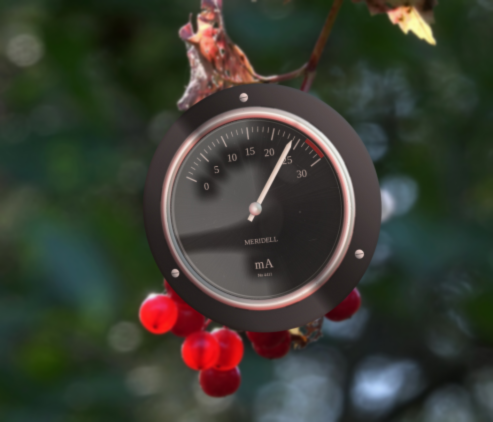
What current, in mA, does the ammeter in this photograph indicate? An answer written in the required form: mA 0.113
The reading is mA 24
